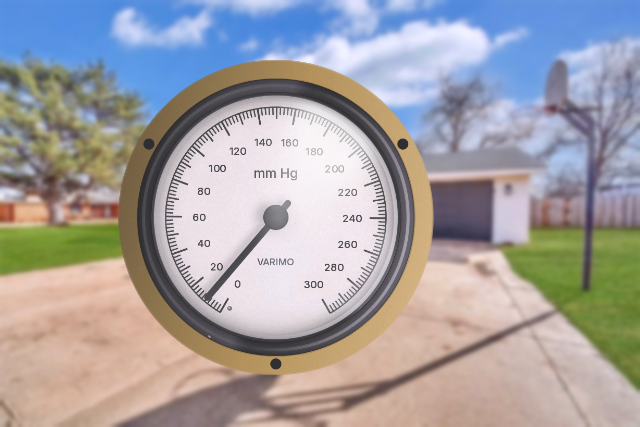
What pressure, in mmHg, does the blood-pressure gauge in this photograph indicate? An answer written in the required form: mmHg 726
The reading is mmHg 10
